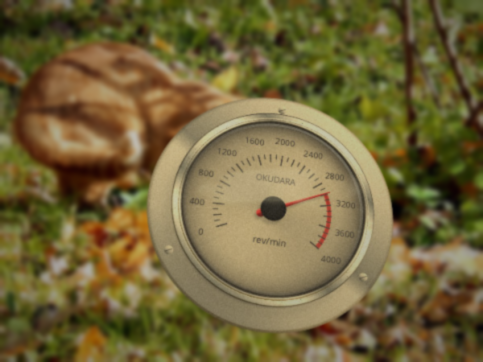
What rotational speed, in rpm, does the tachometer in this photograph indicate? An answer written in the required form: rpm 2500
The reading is rpm 3000
